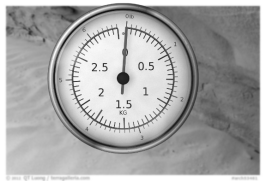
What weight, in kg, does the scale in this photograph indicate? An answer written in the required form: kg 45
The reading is kg 0
